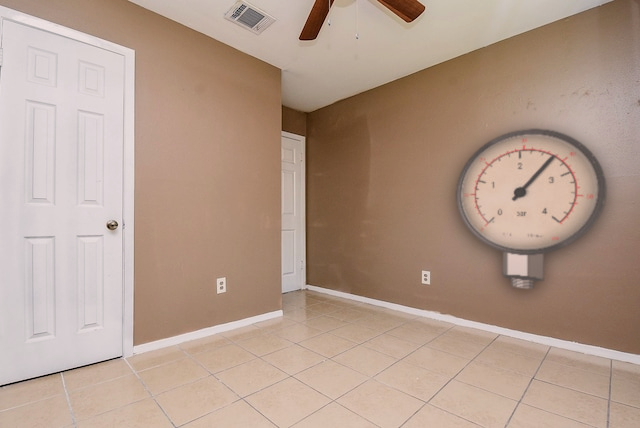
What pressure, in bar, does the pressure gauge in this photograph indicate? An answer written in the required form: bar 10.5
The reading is bar 2.6
